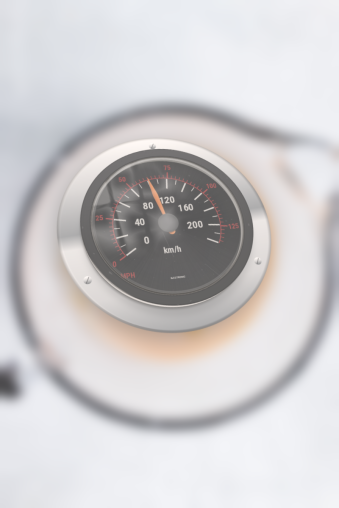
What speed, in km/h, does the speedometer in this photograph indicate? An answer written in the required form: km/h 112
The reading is km/h 100
